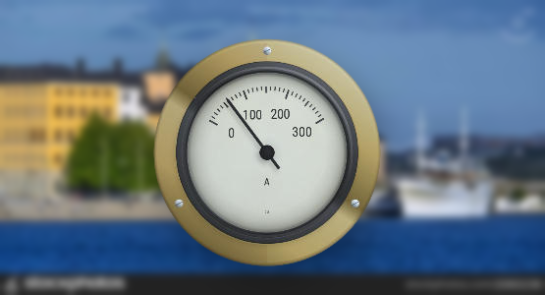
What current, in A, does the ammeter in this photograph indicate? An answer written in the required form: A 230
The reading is A 60
